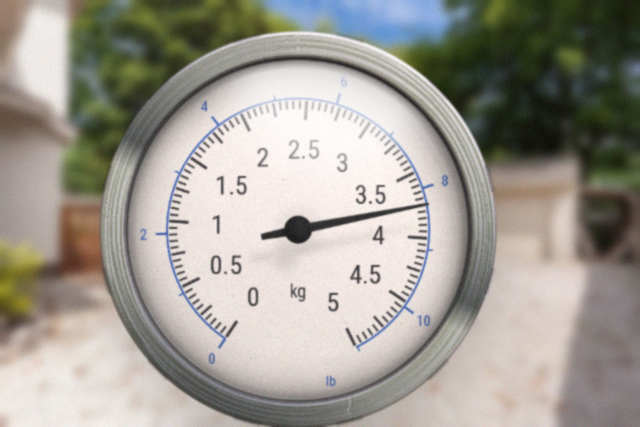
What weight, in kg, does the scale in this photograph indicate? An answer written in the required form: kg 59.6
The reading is kg 3.75
